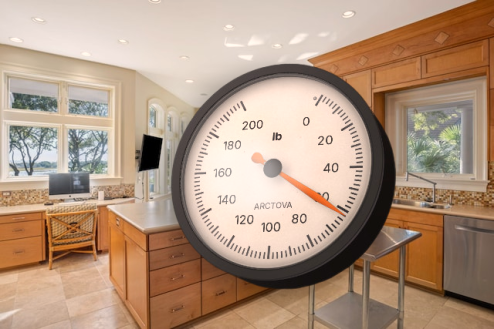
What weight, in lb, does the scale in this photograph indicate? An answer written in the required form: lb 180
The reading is lb 62
